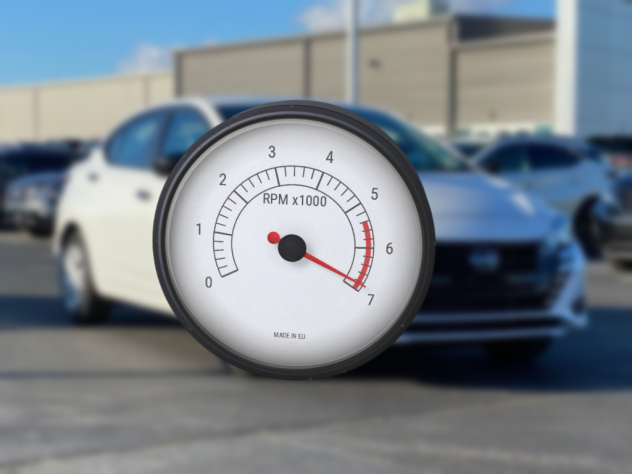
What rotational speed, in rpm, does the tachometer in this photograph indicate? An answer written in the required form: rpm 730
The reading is rpm 6800
